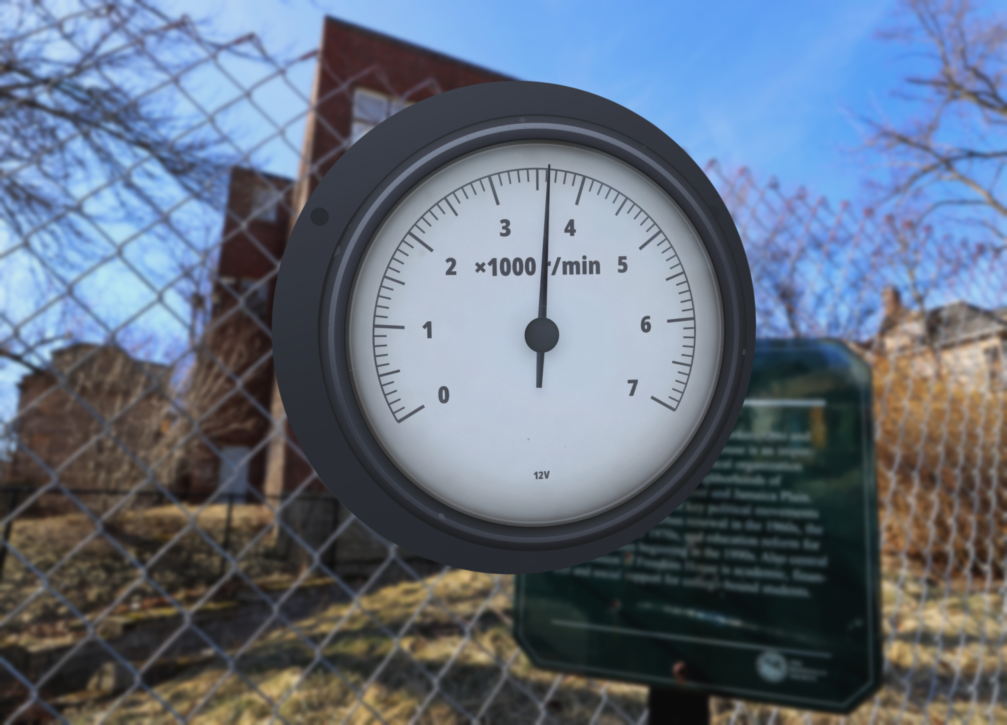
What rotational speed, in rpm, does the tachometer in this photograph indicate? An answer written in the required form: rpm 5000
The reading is rpm 3600
